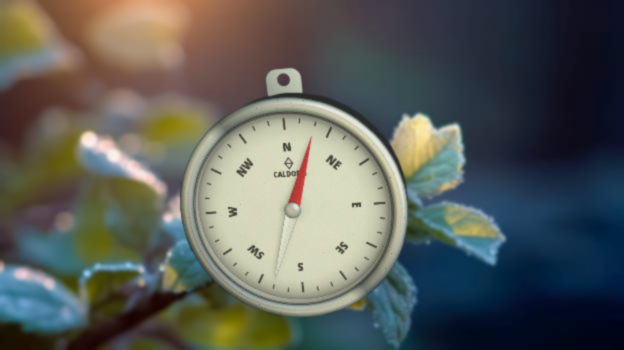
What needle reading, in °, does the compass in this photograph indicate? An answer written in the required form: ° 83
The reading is ° 20
